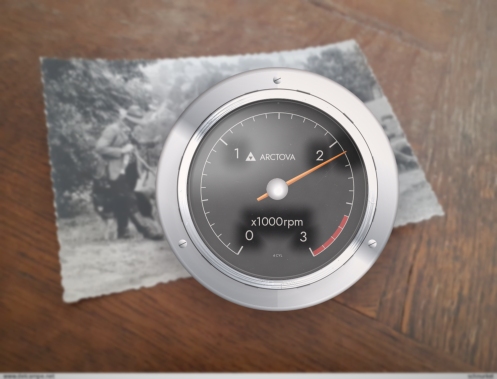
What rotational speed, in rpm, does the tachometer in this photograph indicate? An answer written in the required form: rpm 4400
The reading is rpm 2100
